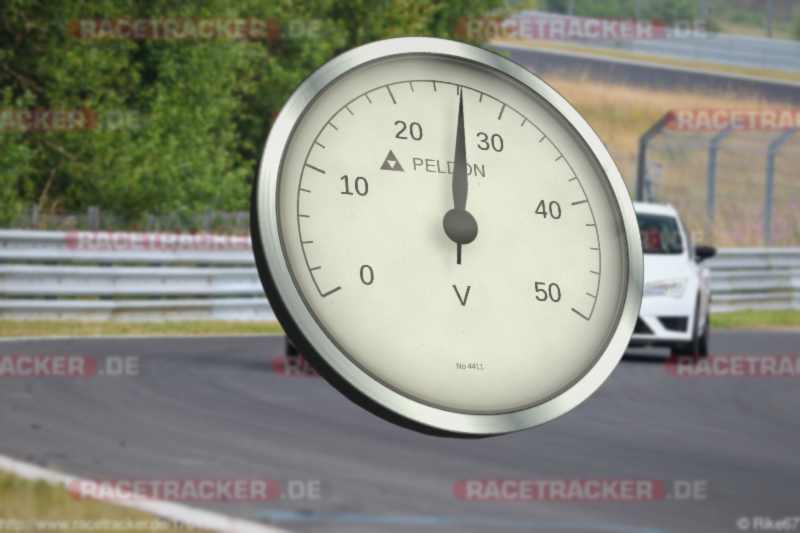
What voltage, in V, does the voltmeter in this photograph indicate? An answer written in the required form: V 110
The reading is V 26
